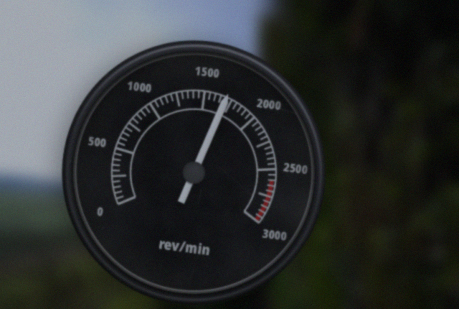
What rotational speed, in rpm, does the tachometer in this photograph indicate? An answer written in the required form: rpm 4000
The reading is rpm 1700
